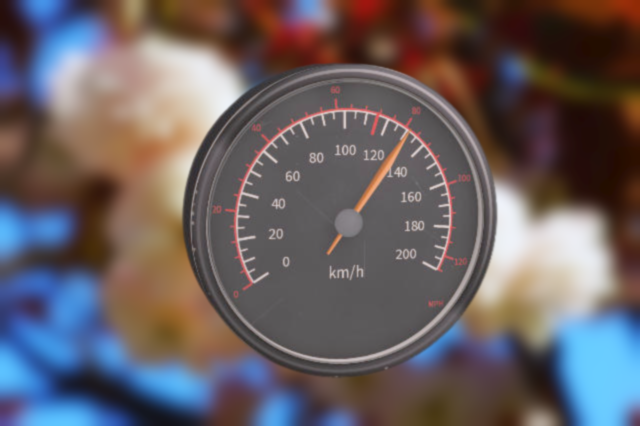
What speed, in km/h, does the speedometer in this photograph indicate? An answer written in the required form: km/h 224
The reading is km/h 130
